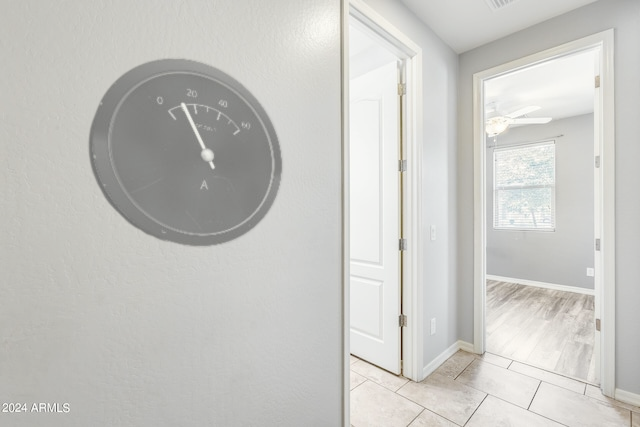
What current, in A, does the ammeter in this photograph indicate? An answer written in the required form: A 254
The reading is A 10
